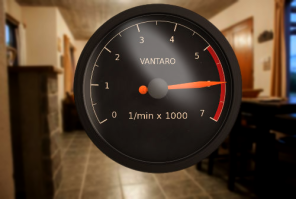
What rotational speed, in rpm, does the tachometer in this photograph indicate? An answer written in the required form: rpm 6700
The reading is rpm 6000
